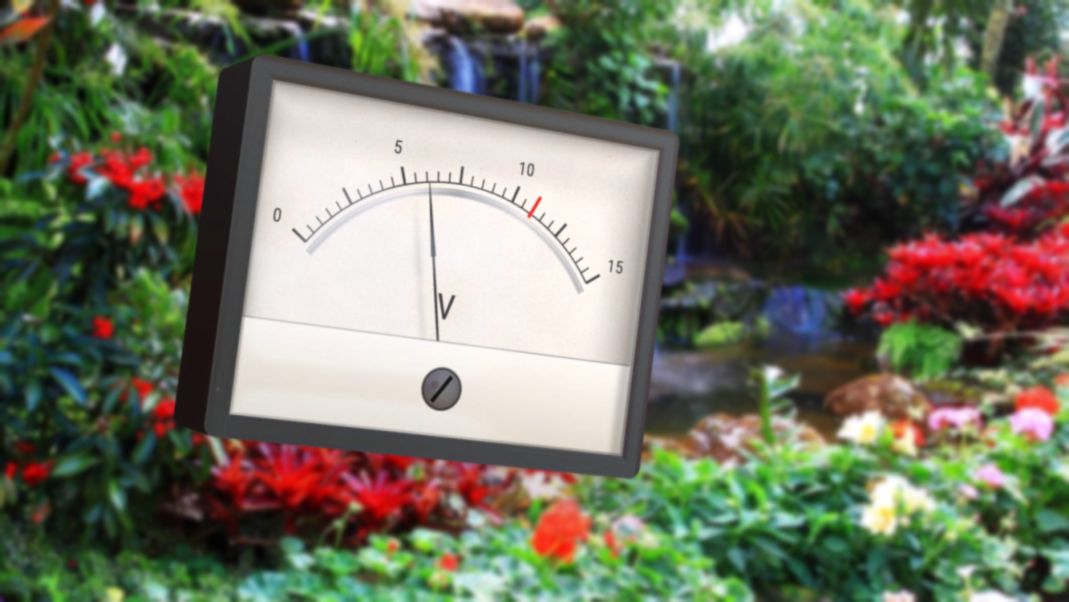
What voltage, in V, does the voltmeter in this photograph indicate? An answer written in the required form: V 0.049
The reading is V 6
